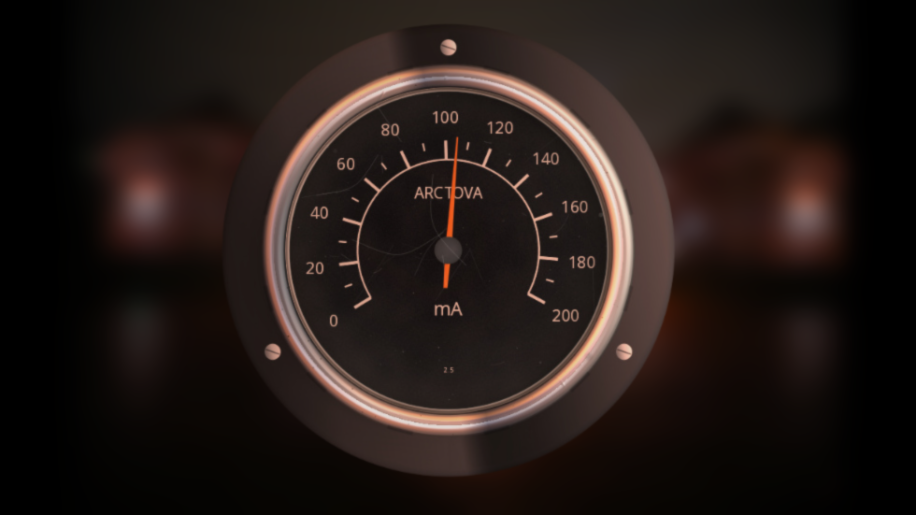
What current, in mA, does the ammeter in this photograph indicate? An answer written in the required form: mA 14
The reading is mA 105
